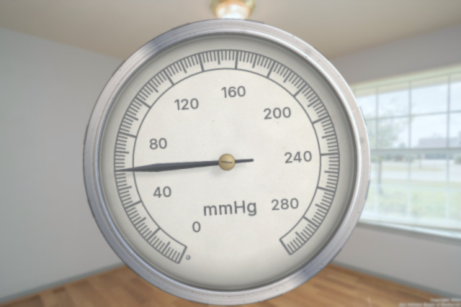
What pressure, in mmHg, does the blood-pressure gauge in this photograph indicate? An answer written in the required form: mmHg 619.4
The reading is mmHg 60
